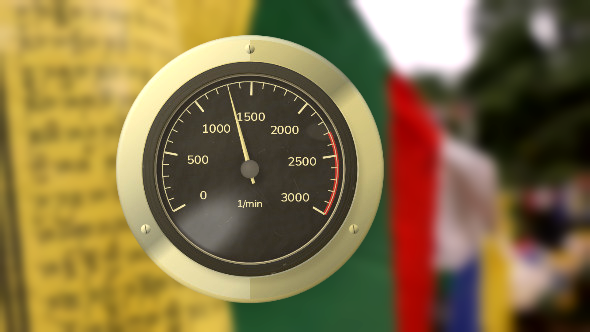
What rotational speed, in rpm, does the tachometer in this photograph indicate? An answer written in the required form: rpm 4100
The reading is rpm 1300
